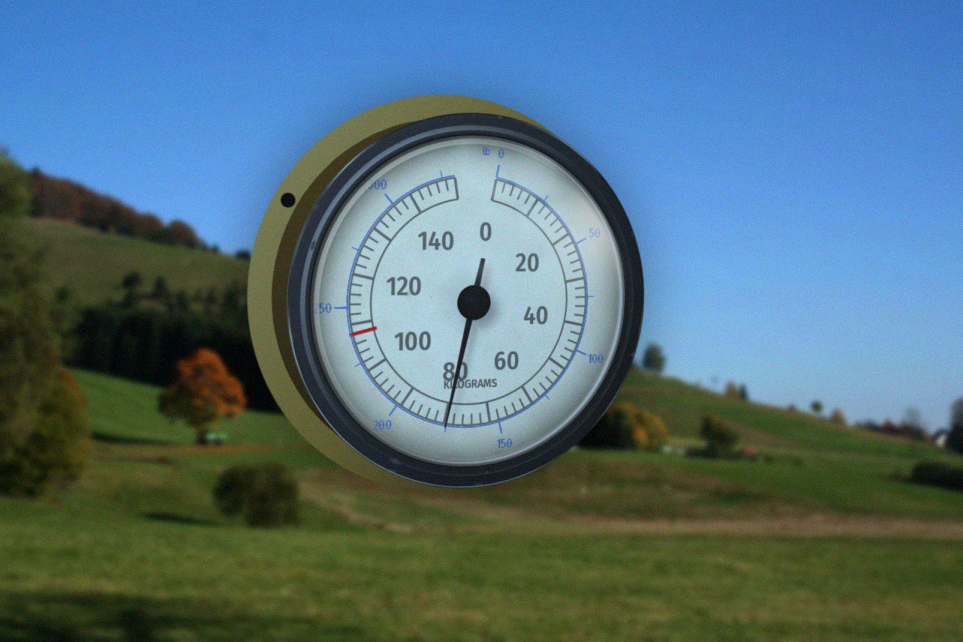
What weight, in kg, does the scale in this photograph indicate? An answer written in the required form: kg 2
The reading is kg 80
